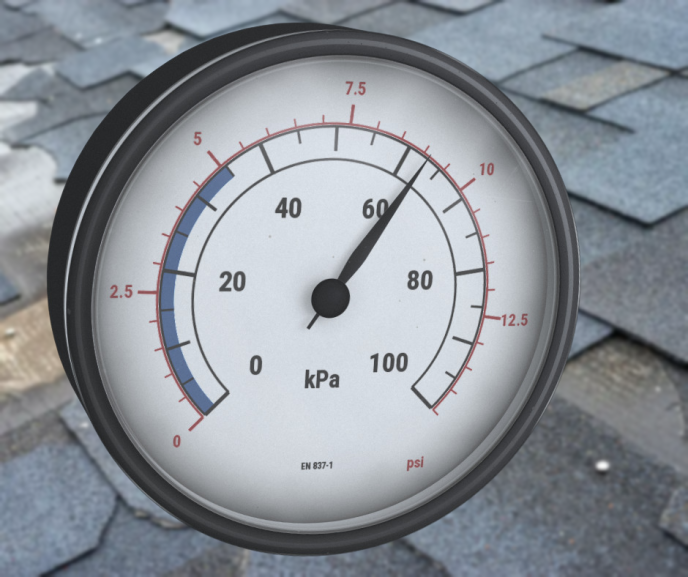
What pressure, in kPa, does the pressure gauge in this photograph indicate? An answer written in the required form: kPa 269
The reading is kPa 62.5
